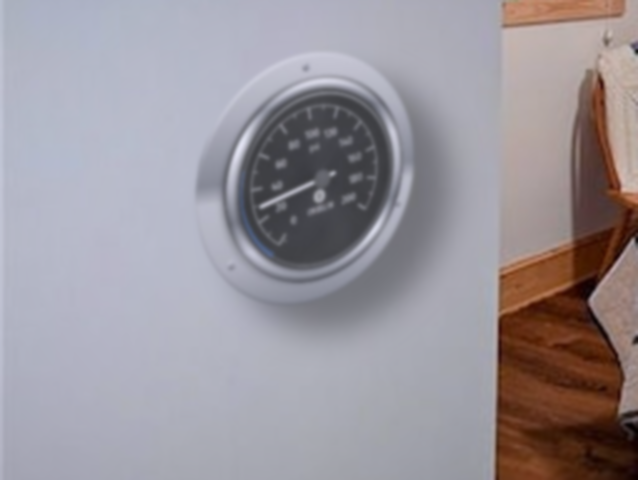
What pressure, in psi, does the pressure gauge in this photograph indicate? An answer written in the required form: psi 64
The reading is psi 30
